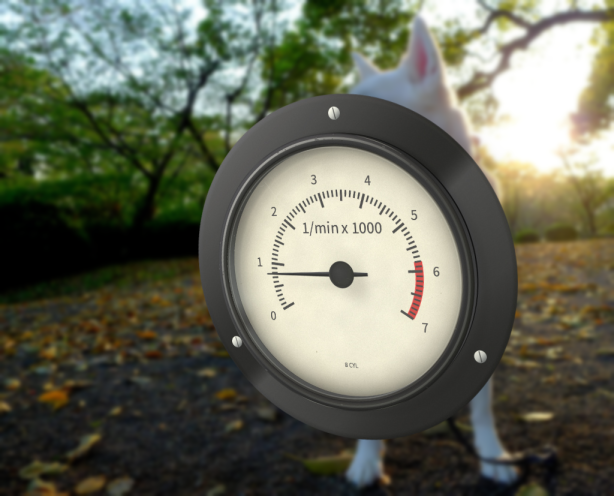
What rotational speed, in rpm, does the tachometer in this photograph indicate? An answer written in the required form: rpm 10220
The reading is rpm 800
